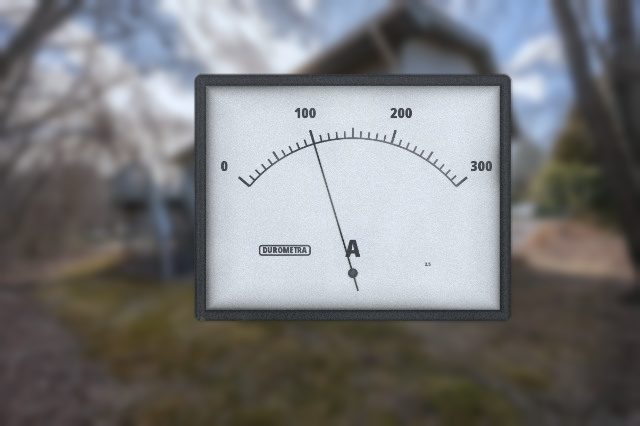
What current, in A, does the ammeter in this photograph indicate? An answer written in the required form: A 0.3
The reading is A 100
